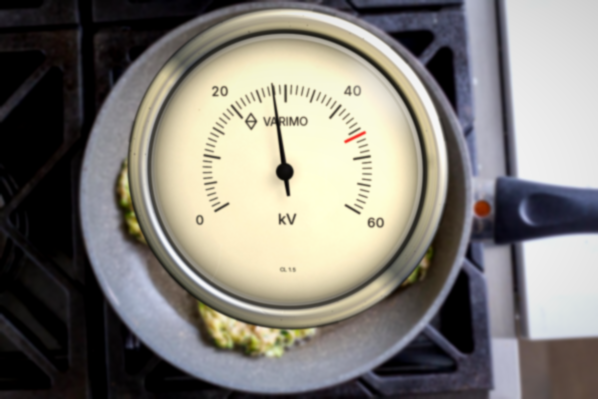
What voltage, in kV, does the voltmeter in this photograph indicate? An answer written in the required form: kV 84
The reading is kV 28
